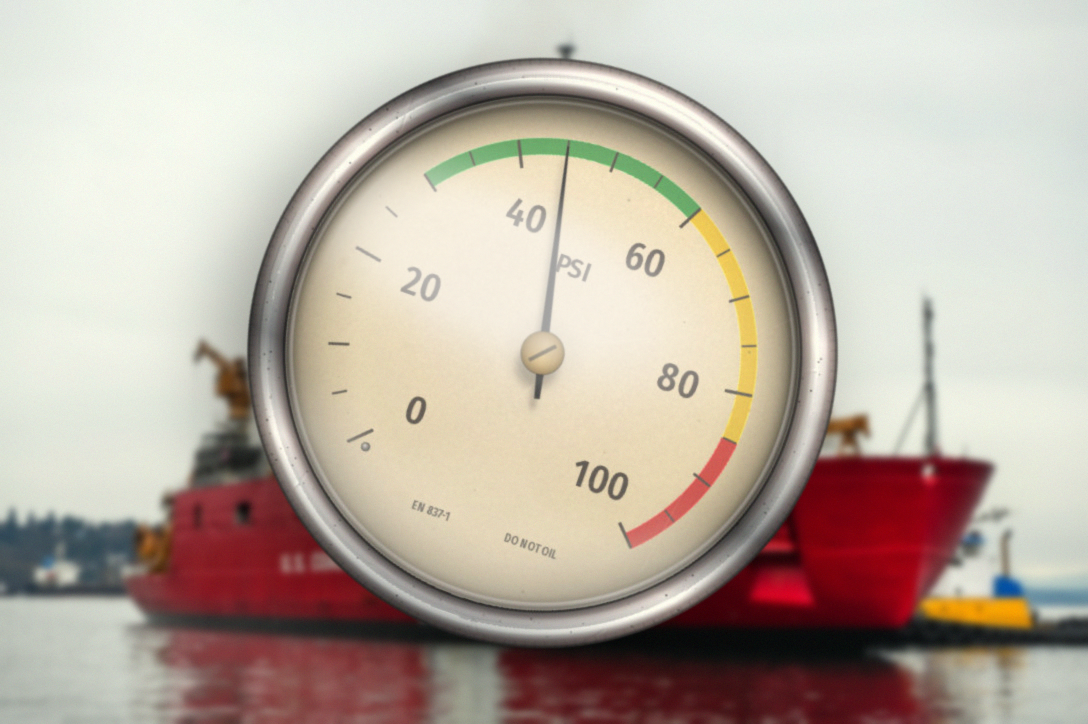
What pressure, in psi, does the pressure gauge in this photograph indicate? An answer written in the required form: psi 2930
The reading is psi 45
